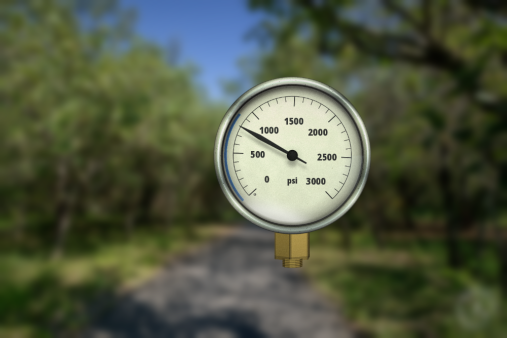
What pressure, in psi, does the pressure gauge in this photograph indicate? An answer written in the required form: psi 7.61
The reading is psi 800
